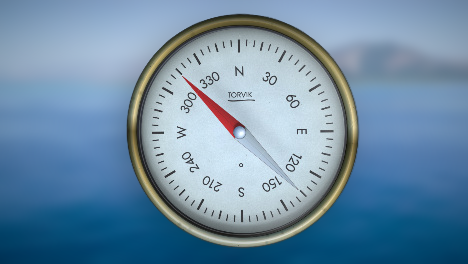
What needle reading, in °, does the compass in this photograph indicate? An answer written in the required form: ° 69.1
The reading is ° 315
